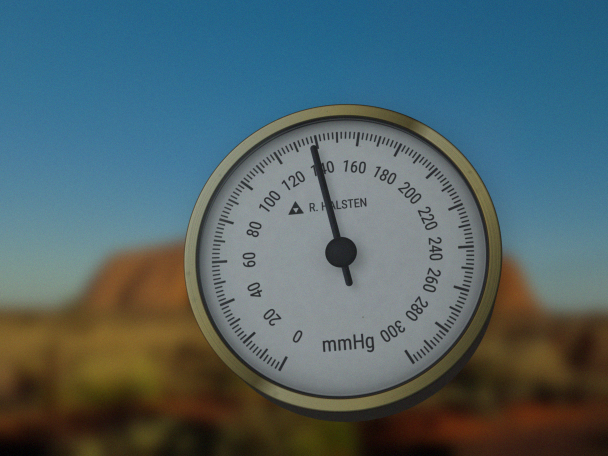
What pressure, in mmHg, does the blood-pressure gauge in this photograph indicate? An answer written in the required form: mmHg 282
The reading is mmHg 138
